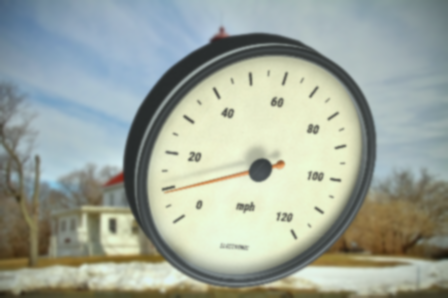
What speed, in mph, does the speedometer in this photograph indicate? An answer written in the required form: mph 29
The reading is mph 10
